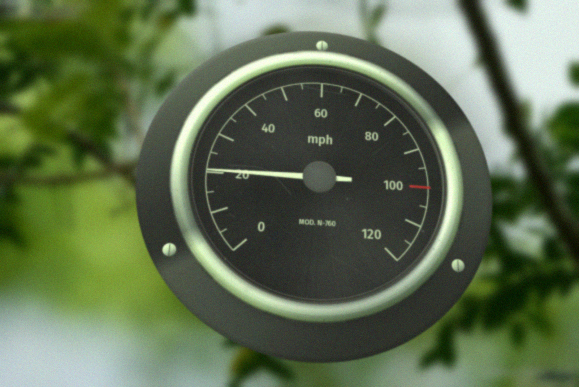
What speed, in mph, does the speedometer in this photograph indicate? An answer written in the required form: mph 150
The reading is mph 20
